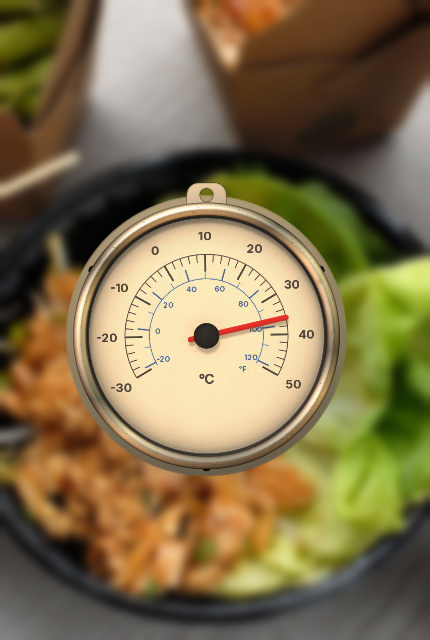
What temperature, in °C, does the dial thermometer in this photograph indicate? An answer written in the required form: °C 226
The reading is °C 36
